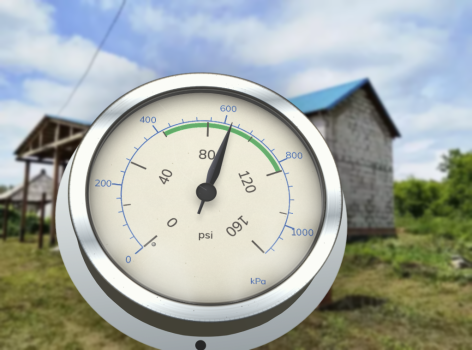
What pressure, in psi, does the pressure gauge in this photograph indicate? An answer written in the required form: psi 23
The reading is psi 90
